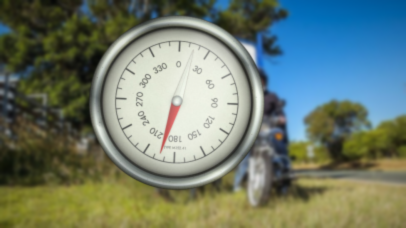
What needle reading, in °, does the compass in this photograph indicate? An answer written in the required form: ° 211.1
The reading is ° 195
